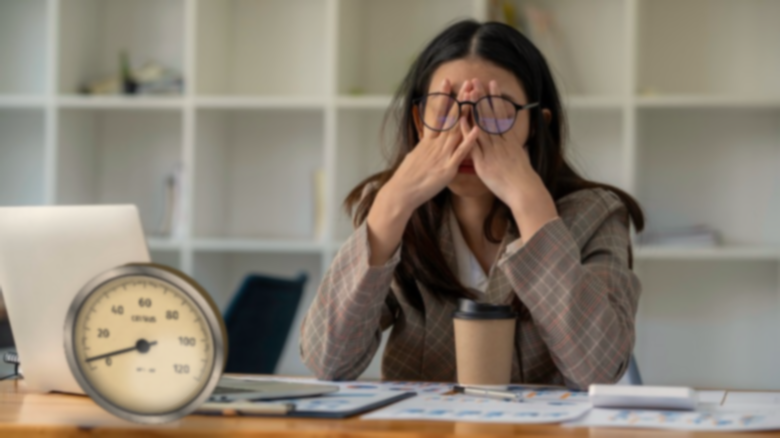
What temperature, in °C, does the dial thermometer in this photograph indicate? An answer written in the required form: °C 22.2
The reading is °C 5
